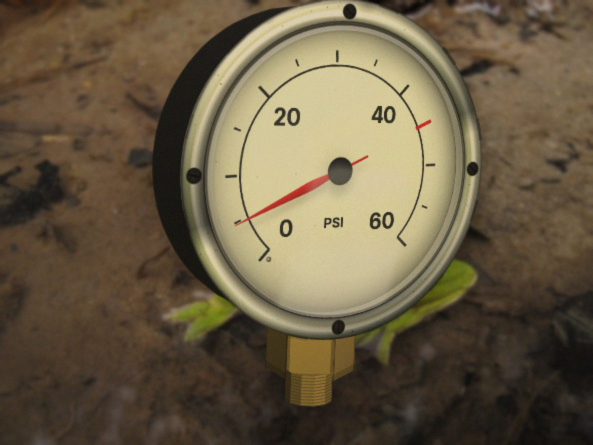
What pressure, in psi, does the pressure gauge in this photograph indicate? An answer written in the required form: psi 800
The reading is psi 5
